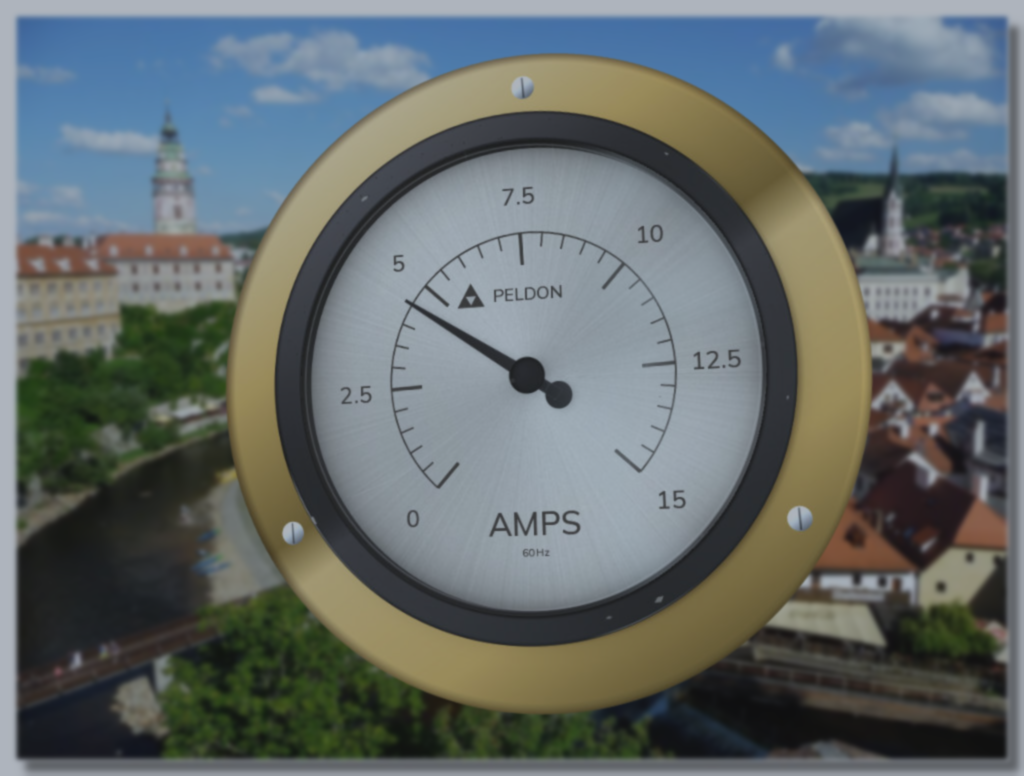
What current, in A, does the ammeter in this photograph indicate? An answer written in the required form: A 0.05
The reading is A 4.5
